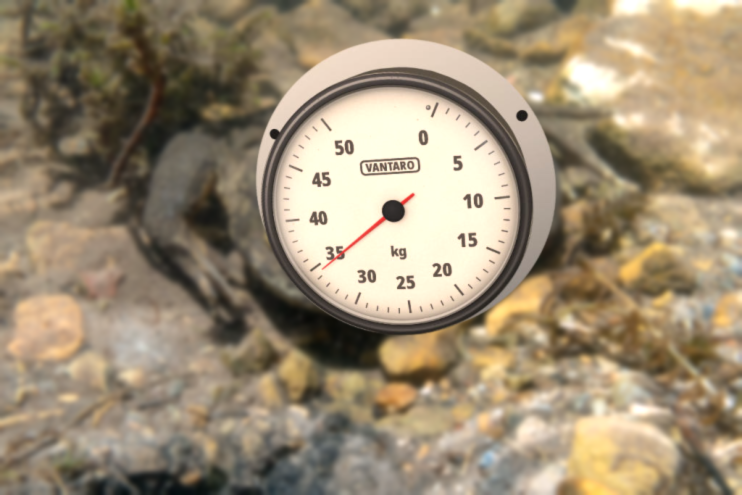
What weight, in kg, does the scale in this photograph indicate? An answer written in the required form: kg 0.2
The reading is kg 34.5
